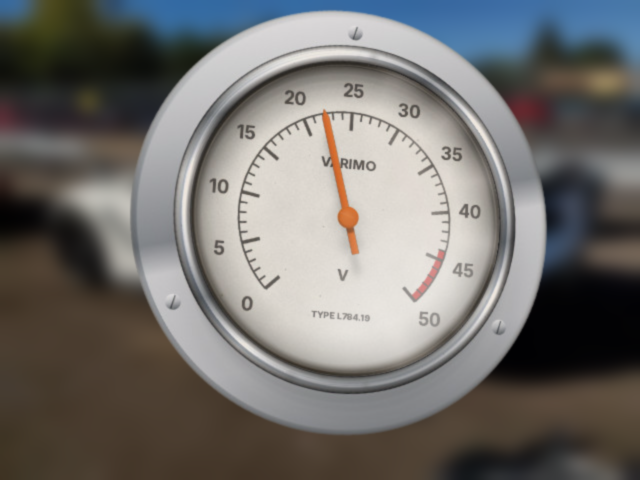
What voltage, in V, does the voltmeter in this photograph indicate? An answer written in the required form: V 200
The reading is V 22
